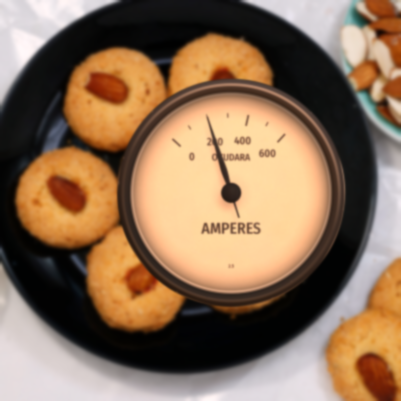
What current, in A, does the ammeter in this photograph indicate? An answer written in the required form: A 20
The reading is A 200
